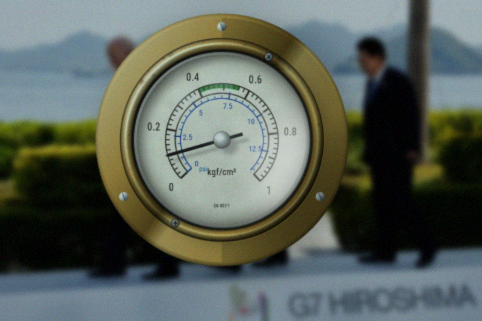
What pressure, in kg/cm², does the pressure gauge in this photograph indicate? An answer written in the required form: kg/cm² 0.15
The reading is kg/cm² 0.1
